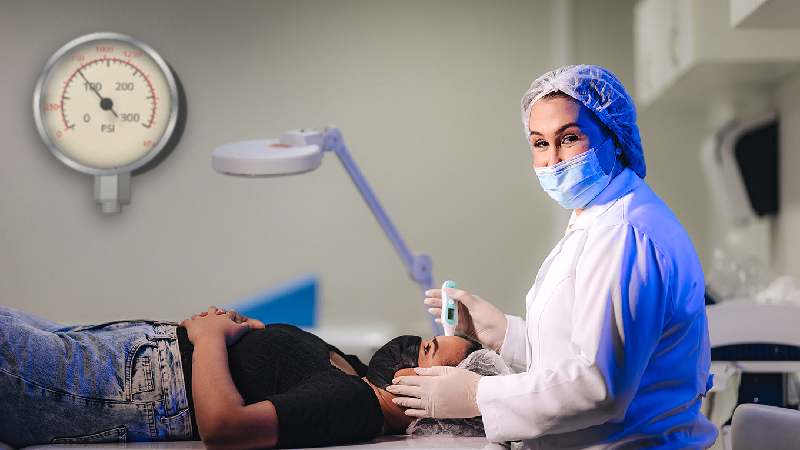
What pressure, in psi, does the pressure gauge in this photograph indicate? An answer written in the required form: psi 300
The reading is psi 100
